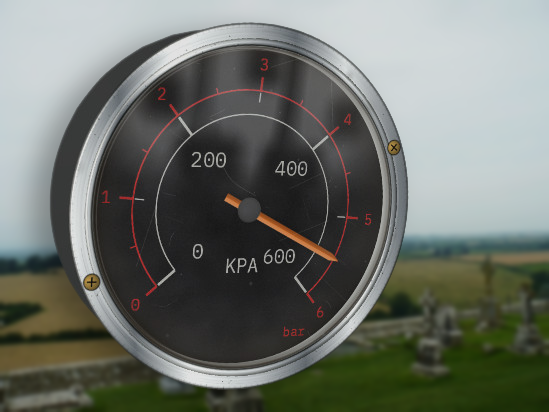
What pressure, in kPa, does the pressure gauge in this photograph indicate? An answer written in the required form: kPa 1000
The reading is kPa 550
